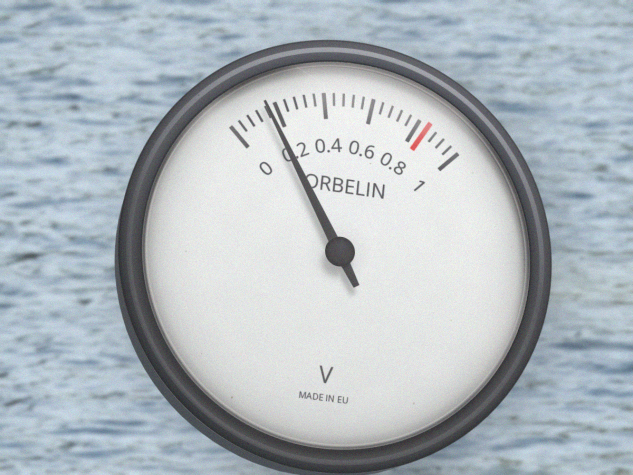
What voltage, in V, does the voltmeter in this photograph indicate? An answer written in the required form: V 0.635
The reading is V 0.16
